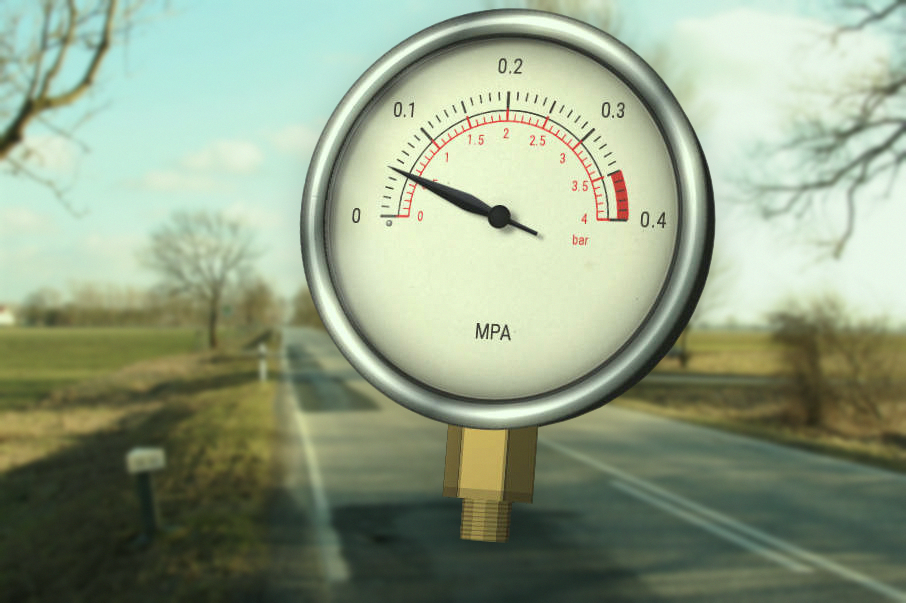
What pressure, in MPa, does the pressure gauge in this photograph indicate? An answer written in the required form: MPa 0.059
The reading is MPa 0.05
